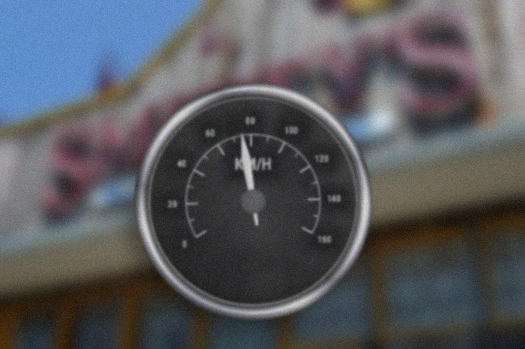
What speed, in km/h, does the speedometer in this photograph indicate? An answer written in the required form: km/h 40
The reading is km/h 75
